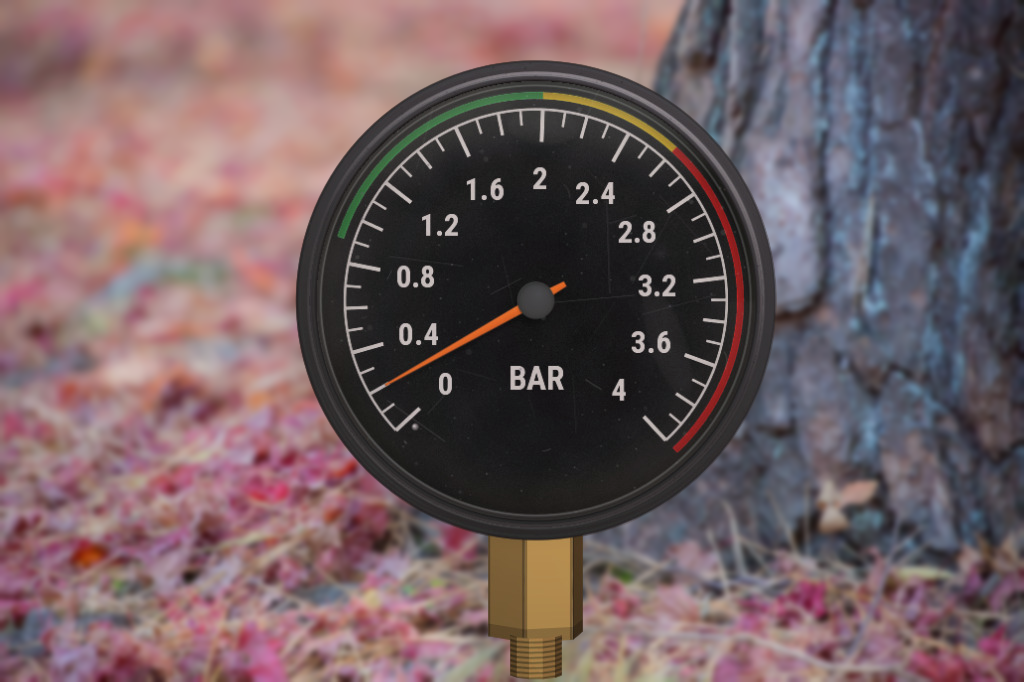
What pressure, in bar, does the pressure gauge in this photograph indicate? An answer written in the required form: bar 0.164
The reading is bar 0.2
